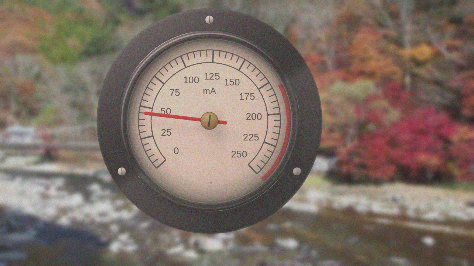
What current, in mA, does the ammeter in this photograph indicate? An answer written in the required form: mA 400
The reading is mA 45
